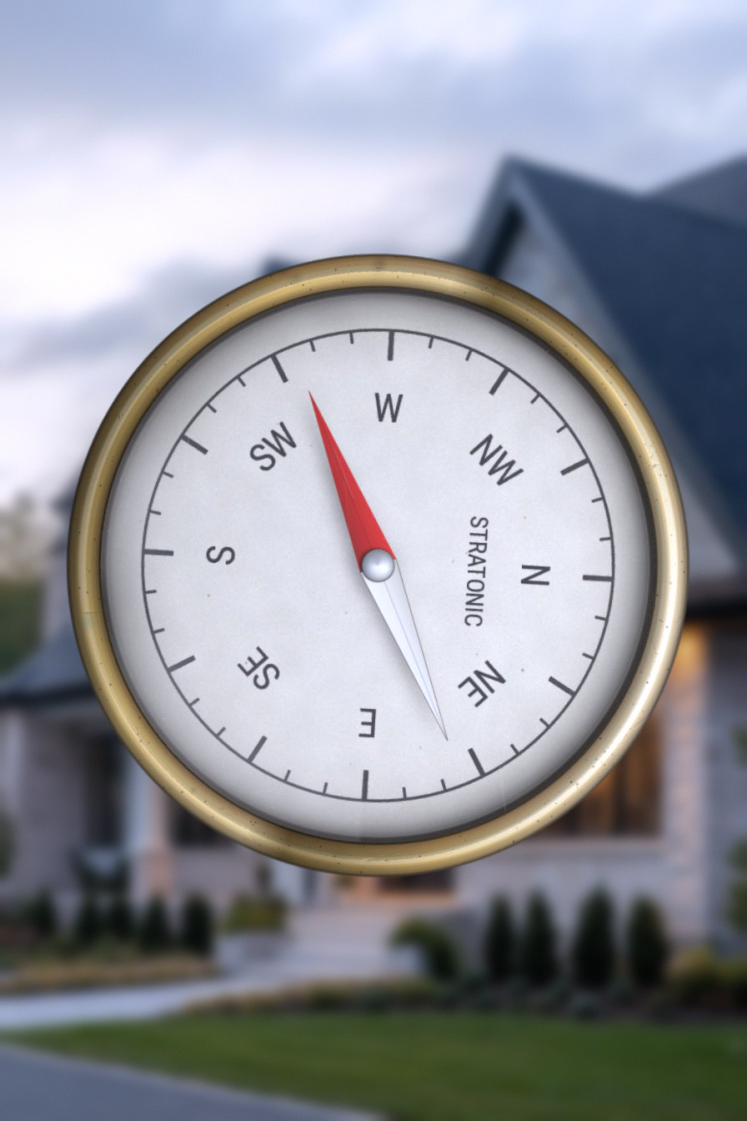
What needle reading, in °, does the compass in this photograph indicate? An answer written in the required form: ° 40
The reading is ° 245
